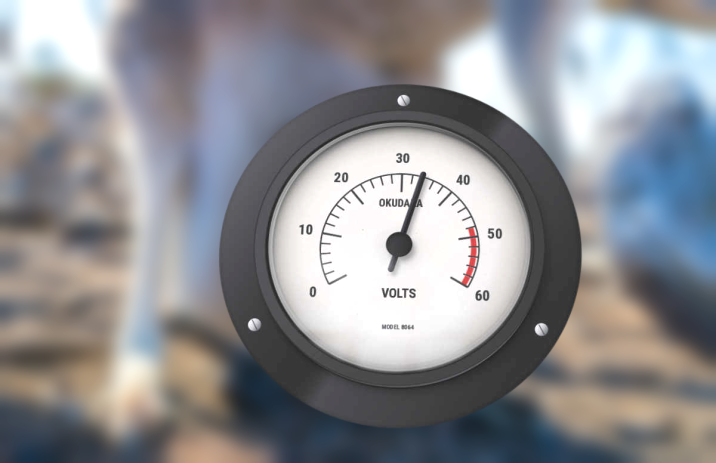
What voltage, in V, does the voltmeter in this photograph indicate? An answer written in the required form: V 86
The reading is V 34
